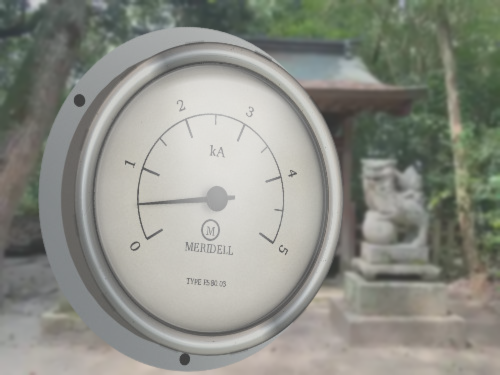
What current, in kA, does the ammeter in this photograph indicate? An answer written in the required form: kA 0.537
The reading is kA 0.5
